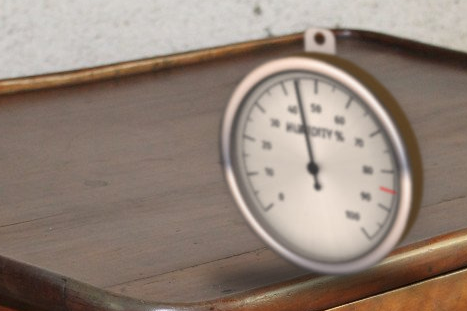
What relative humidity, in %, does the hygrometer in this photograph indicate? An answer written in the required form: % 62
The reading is % 45
